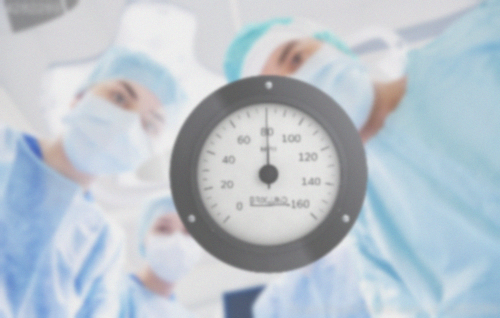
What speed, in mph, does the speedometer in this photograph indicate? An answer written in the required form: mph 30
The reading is mph 80
